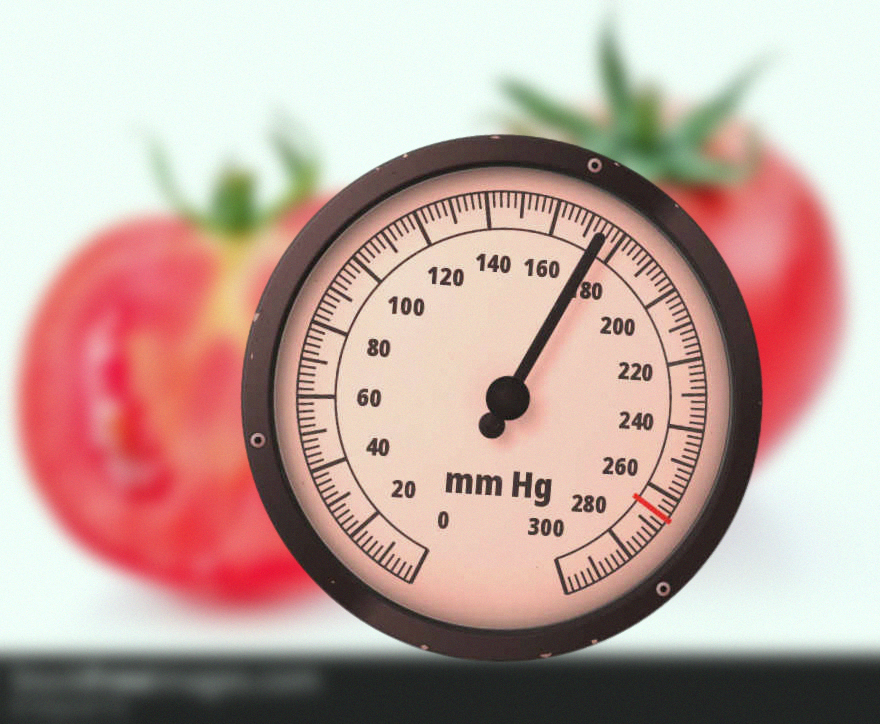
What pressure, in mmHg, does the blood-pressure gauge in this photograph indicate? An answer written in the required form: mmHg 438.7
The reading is mmHg 174
